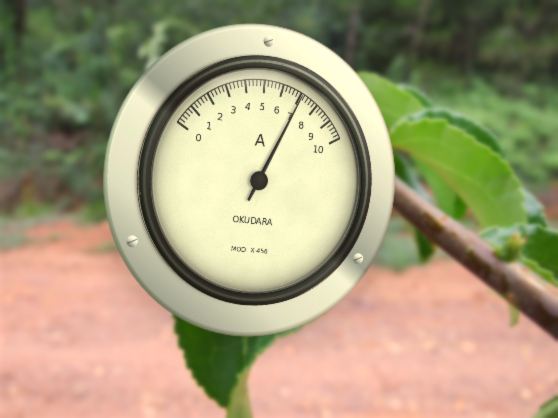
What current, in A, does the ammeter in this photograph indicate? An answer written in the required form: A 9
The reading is A 7
